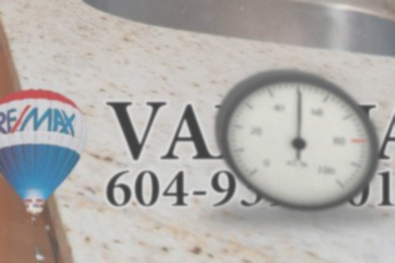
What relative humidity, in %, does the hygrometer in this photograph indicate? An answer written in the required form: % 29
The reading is % 50
